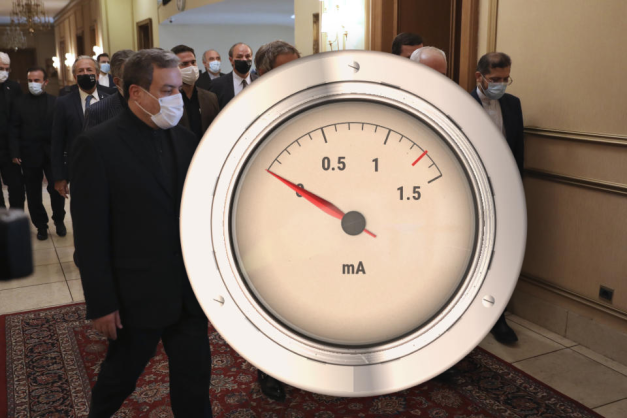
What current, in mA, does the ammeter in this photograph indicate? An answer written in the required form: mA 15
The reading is mA 0
